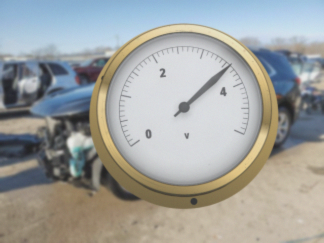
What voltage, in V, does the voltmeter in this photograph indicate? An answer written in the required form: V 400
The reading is V 3.6
